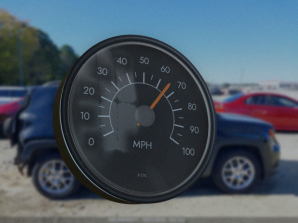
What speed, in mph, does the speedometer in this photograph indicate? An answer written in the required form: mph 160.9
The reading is mph 65
